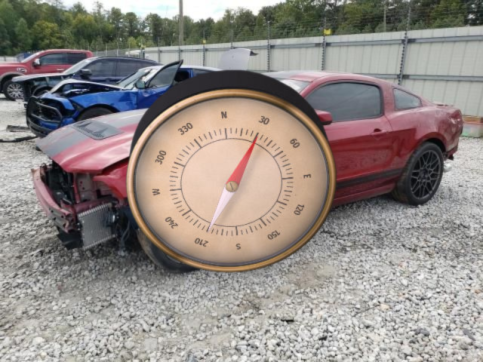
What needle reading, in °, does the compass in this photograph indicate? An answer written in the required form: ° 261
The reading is ° 30
